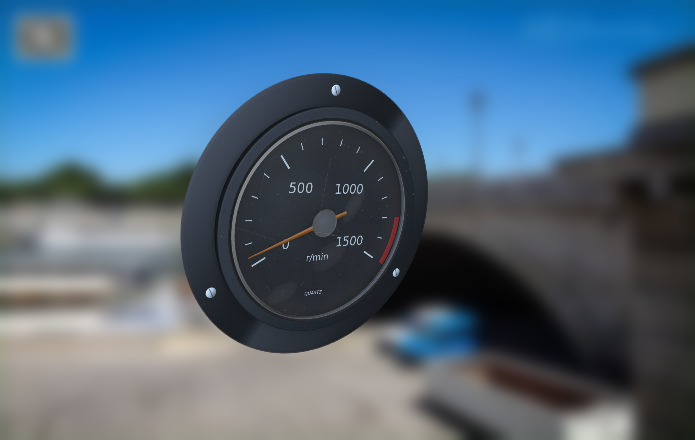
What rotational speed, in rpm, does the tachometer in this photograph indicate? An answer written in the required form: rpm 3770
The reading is rpm 50
